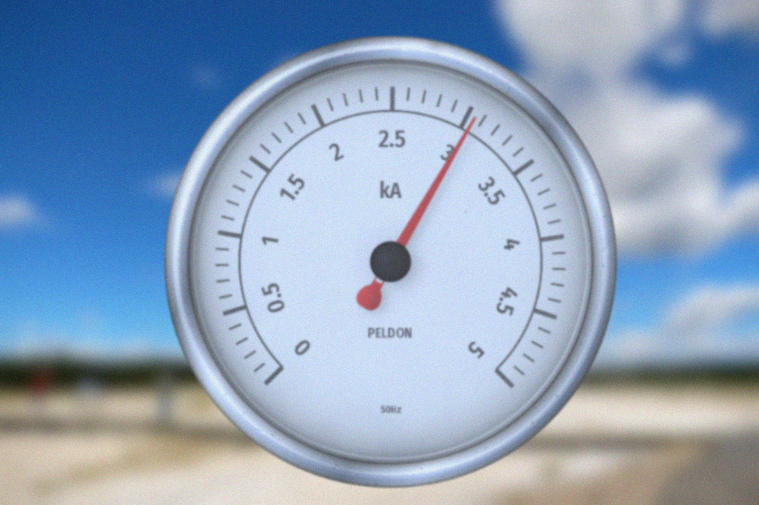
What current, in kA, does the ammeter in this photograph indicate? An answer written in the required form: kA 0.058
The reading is kA 3.05
